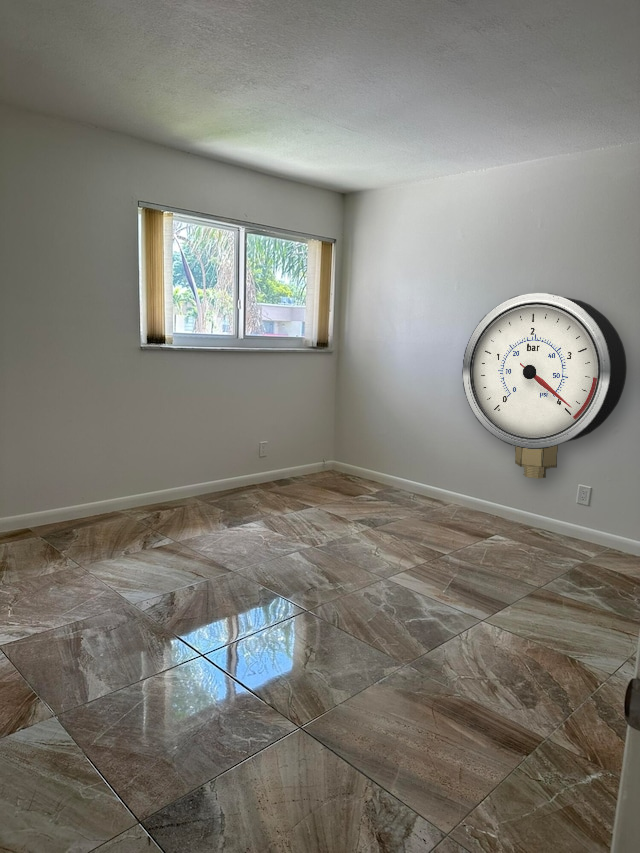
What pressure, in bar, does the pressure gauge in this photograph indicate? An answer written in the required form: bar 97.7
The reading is bar 3.9
